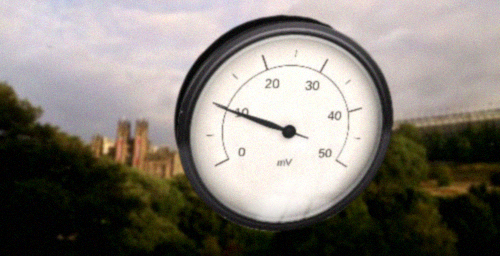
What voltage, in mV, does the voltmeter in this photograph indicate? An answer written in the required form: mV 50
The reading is mV 10
